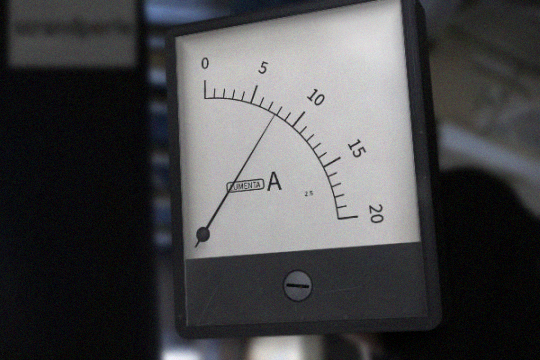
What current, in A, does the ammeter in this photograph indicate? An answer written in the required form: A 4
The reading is A 8
